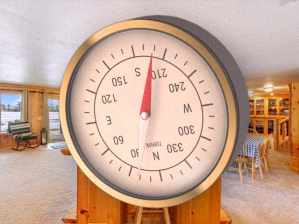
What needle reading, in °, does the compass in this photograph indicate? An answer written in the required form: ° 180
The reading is ° 200
